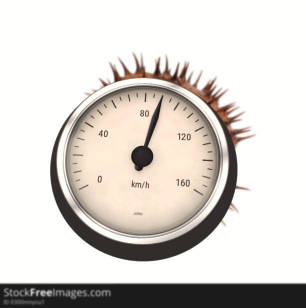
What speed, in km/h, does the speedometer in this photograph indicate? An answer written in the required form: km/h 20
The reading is km/h 90
